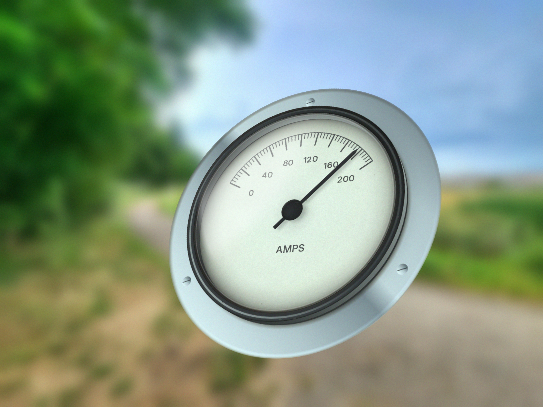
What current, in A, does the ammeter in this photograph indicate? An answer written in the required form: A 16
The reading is A 180
